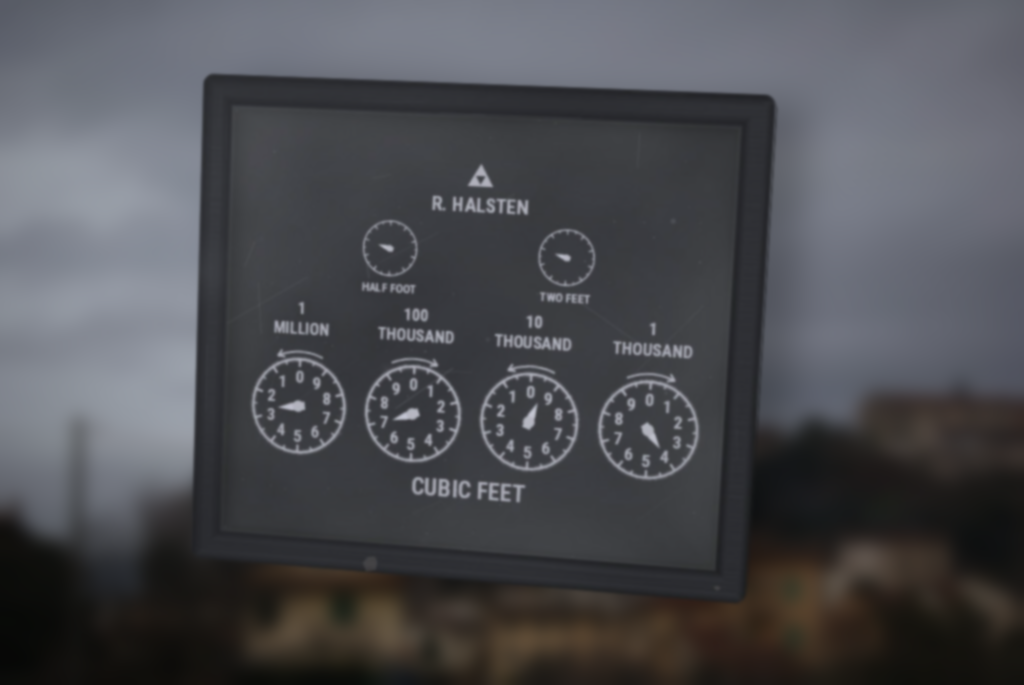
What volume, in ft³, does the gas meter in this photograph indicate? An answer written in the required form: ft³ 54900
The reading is ft³ 269400
